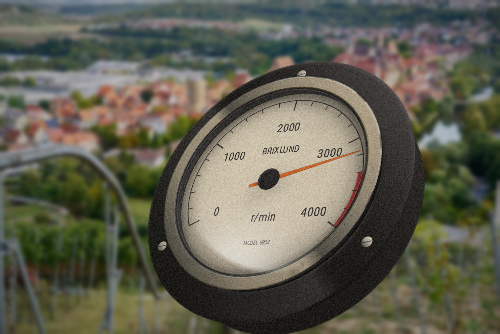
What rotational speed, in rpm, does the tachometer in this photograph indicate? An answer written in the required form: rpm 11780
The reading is rpm 3200
